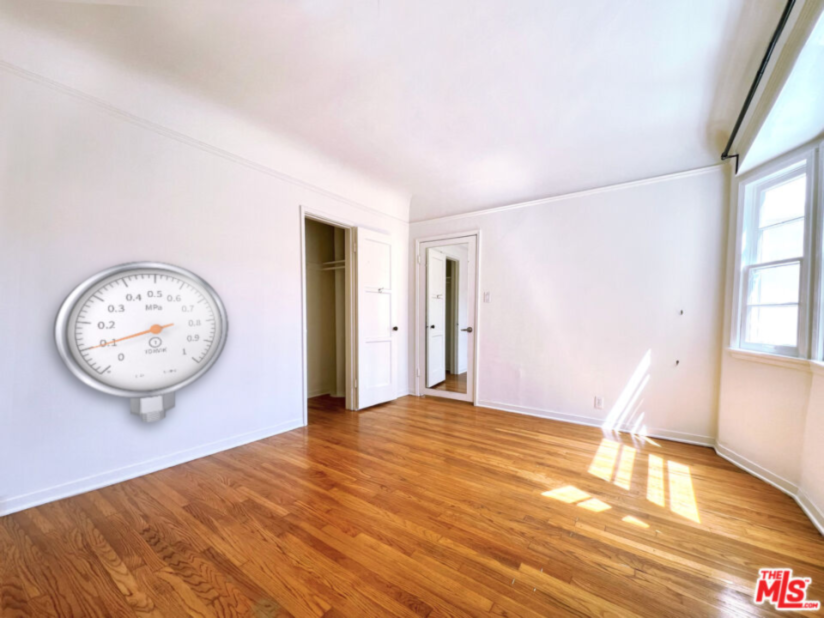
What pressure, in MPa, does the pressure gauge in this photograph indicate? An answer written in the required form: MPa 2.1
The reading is MPa 0.1
